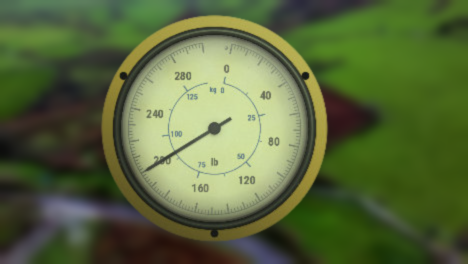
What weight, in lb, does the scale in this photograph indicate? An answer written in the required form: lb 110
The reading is lb 200
